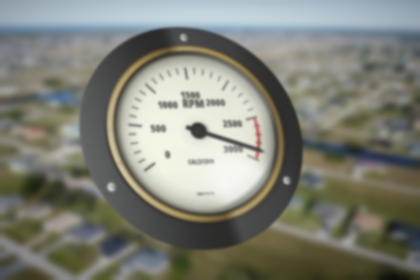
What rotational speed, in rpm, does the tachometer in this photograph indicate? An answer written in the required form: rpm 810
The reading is rpm 2900
